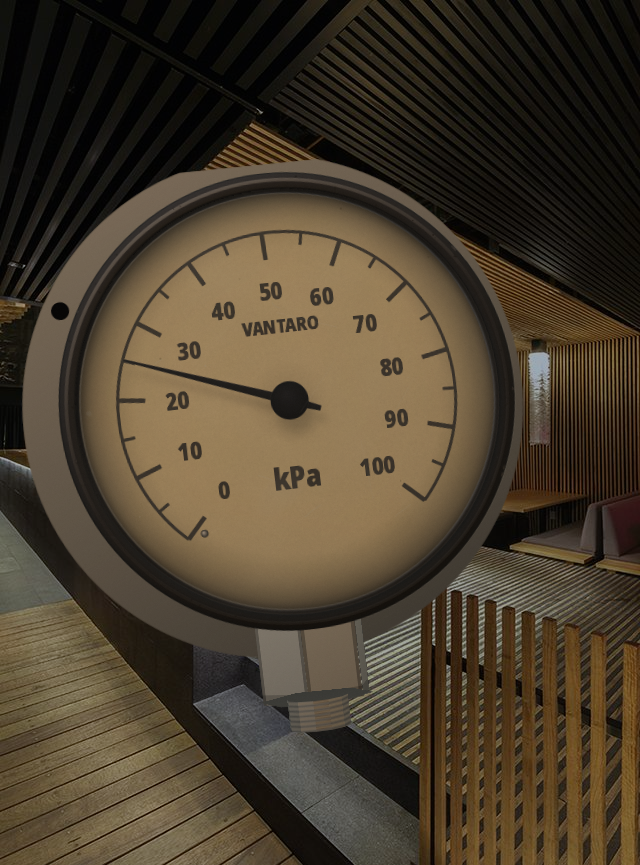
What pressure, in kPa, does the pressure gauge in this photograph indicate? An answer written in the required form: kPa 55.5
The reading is kPa 25
